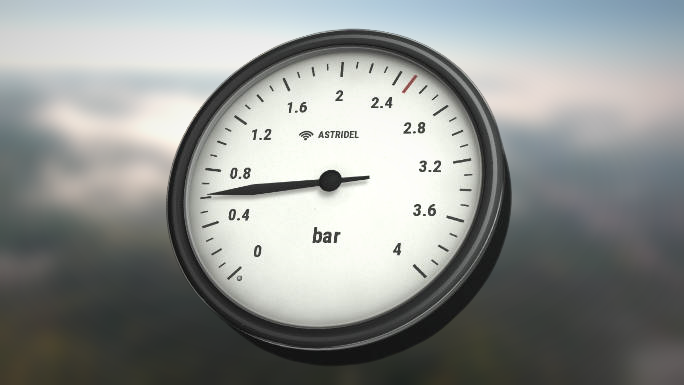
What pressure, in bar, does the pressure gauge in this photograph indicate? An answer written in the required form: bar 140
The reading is bar 0.6
